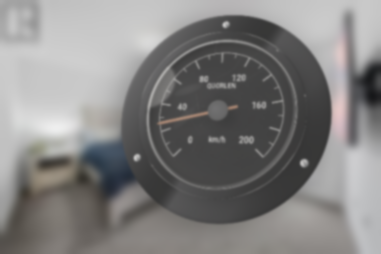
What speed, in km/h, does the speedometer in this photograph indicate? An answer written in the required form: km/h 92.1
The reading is km/h 25
